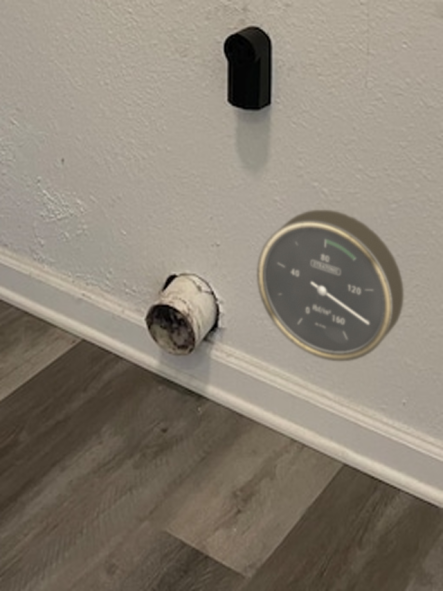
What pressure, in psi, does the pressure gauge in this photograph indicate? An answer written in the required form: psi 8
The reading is psi 140
